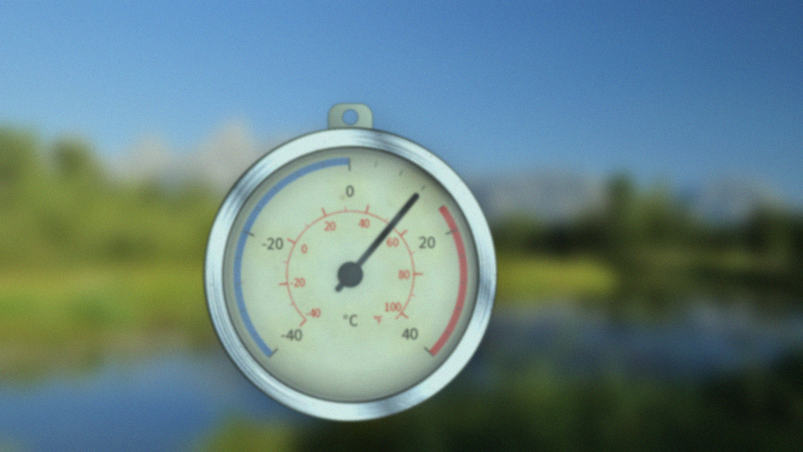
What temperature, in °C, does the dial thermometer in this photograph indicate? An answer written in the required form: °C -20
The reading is °C 12
